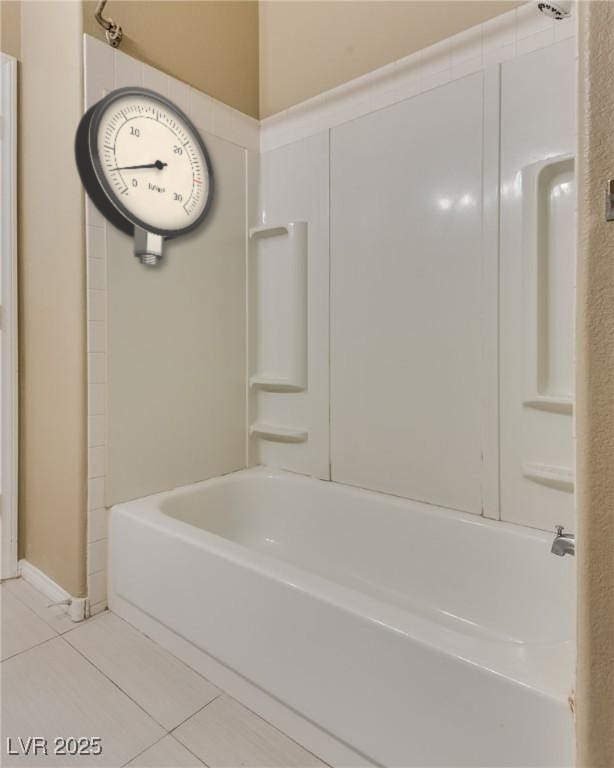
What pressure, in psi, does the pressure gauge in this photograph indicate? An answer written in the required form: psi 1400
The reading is psi 2.5
